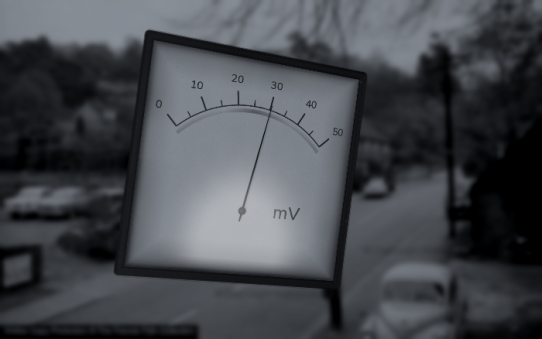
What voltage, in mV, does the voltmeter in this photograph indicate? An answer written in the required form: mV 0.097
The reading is mV 30
